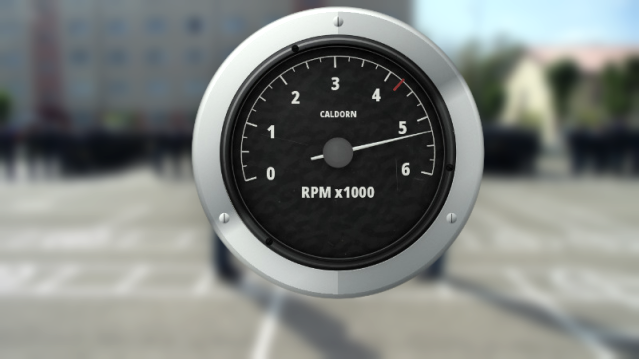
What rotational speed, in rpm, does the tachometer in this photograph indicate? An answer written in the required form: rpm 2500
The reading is rpm 5250
